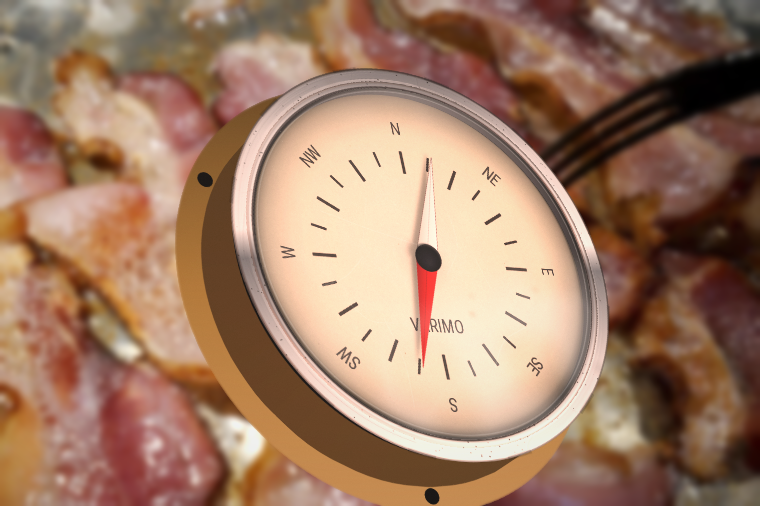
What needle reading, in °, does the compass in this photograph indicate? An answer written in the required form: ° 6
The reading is ° 195
